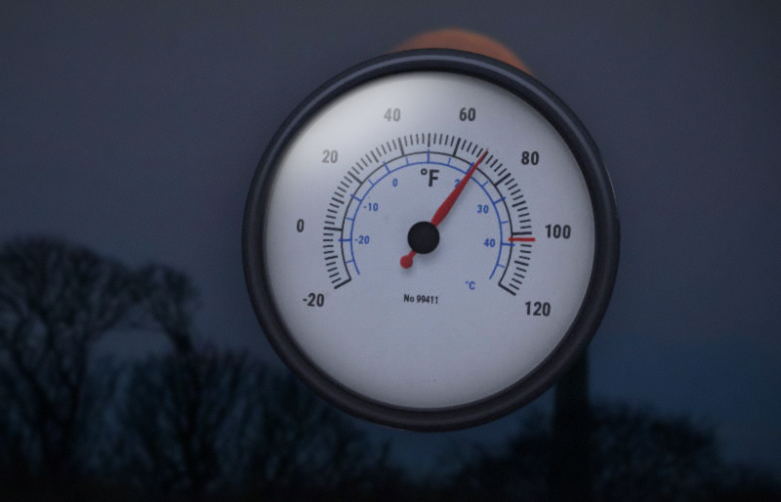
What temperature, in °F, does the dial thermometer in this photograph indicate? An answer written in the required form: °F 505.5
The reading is °F 70
